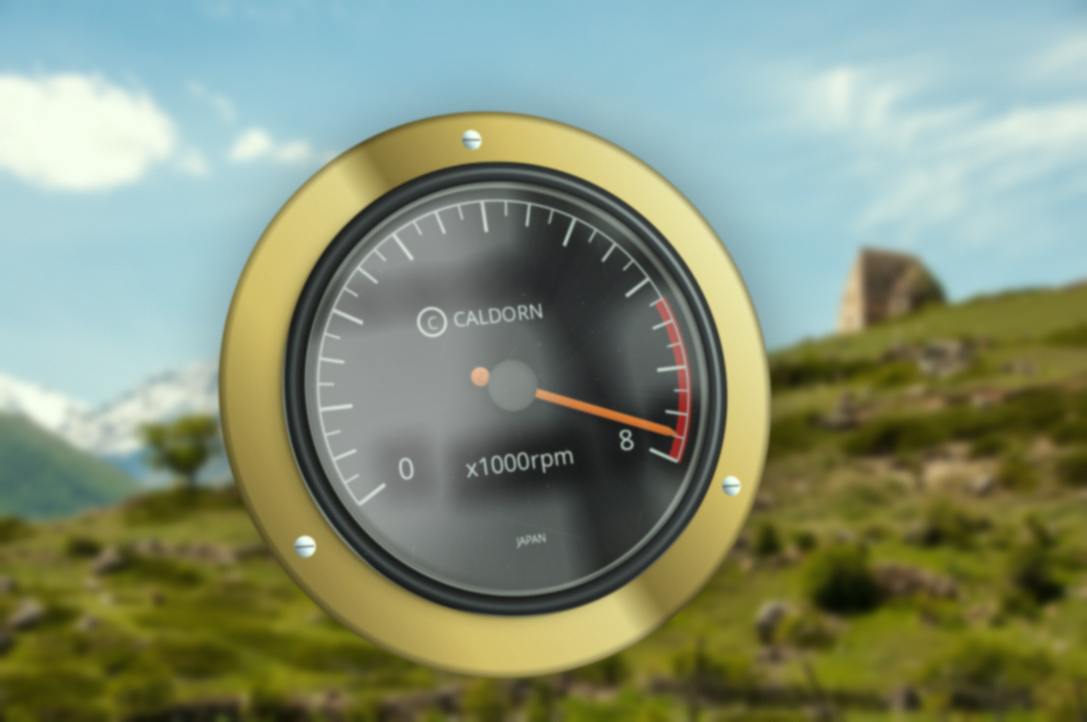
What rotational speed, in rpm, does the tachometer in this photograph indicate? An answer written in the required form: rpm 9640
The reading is rpm 7750
